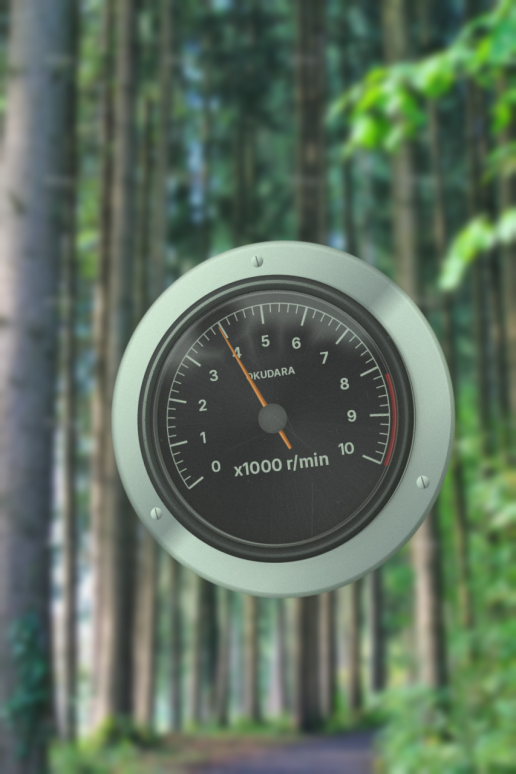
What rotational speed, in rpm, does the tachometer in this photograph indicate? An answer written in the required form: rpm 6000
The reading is rpm 4000
